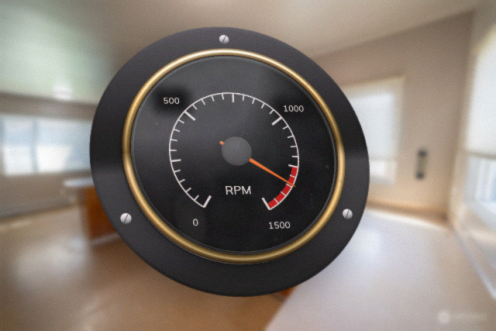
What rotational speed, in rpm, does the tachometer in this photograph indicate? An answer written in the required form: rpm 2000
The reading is rpm 1350
